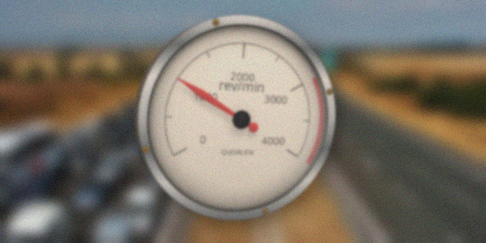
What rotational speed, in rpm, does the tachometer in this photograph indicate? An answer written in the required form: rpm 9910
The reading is rpm 1000
